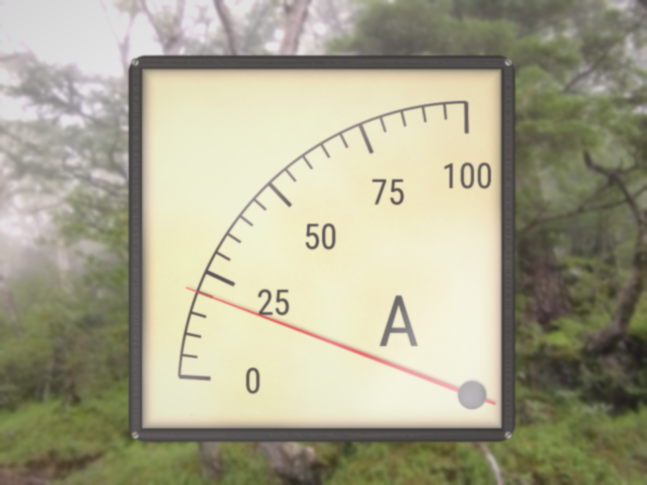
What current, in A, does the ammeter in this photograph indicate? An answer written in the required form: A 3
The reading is A 20
